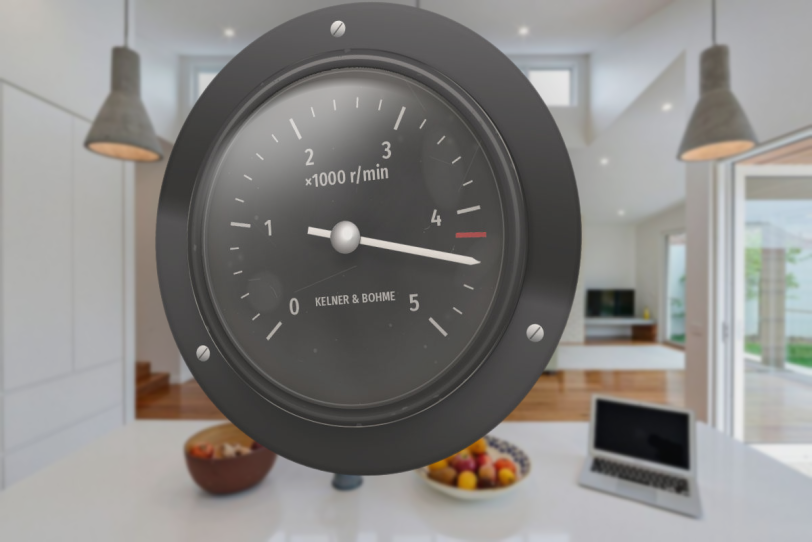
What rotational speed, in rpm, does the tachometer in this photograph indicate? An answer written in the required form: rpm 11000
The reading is rpm 4400
